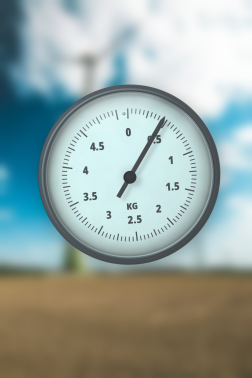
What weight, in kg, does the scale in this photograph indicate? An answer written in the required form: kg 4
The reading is kg 0.45
